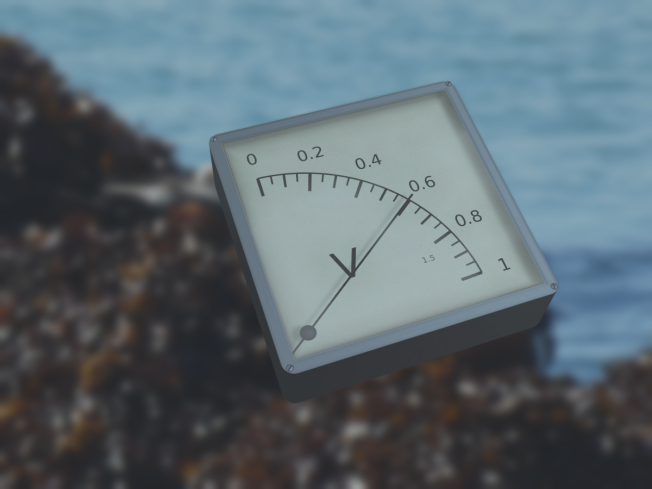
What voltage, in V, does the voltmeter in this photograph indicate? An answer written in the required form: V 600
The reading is V 0.6
